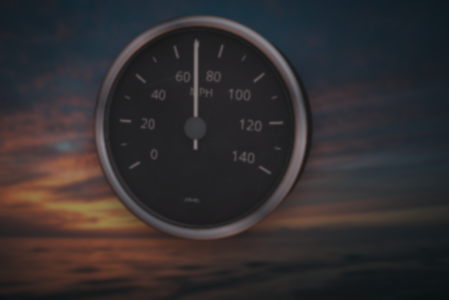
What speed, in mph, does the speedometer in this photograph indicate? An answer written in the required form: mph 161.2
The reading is mph 70
